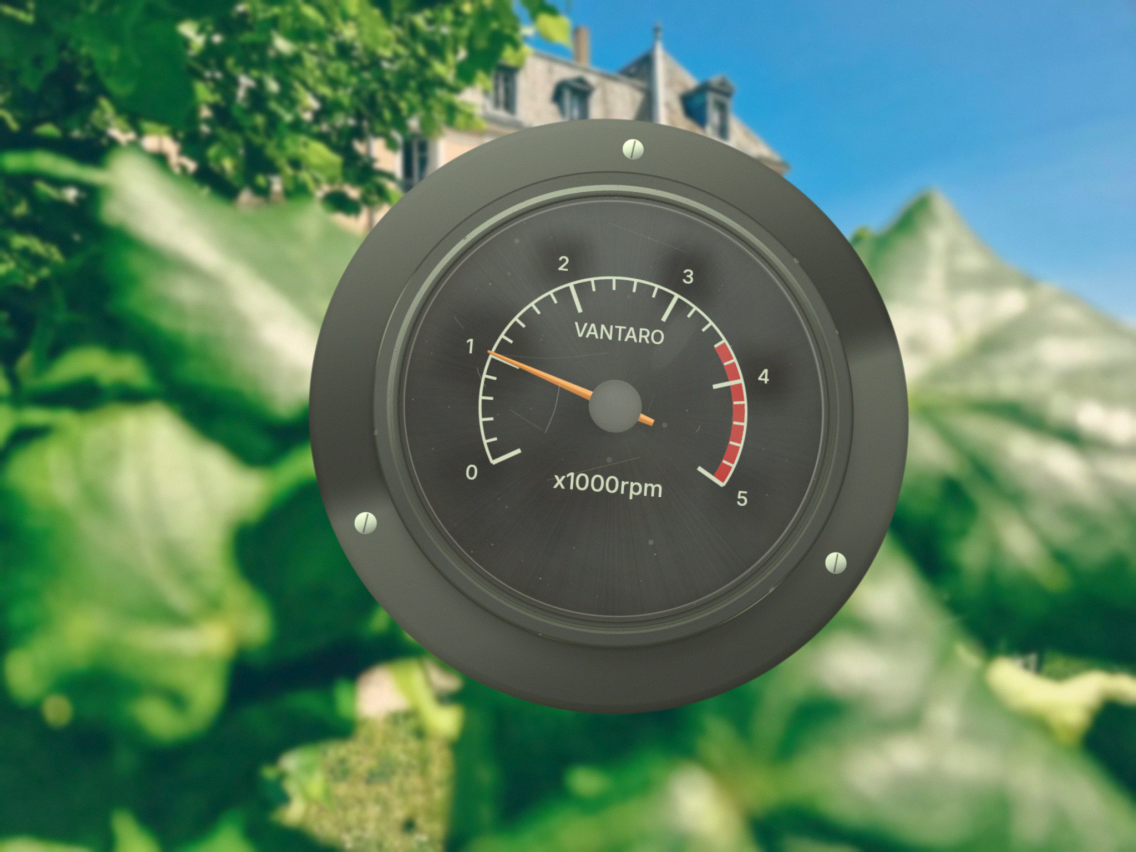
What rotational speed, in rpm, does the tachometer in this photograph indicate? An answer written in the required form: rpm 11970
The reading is rpm 1000
